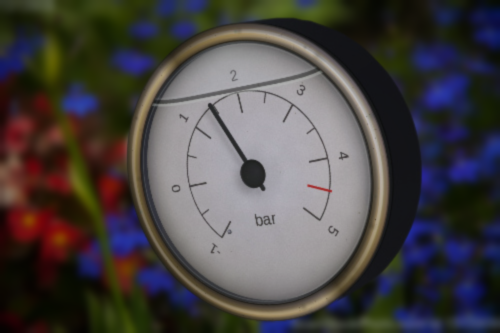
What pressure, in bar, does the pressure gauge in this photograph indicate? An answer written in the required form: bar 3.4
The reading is bar 1.5
